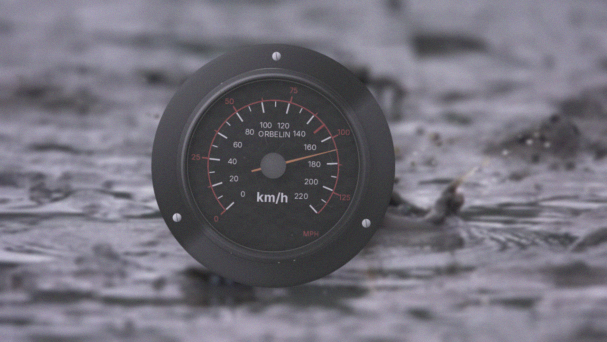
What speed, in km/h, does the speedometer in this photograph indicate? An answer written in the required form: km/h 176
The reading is km/h 170
